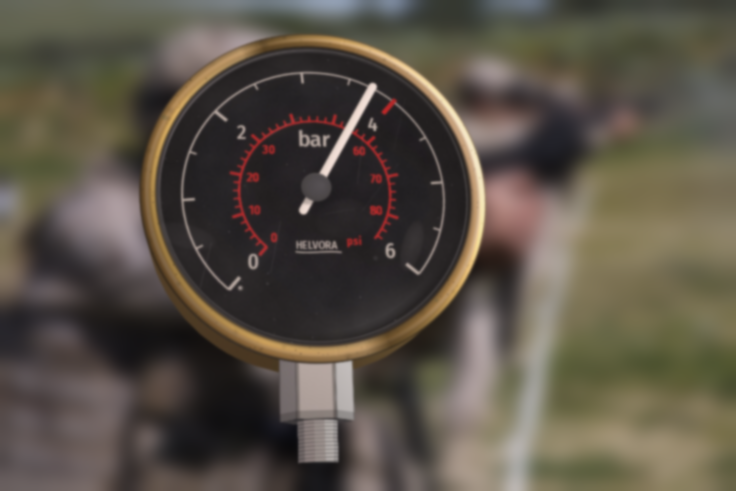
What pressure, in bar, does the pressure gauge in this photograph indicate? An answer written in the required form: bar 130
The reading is bar 3.75
